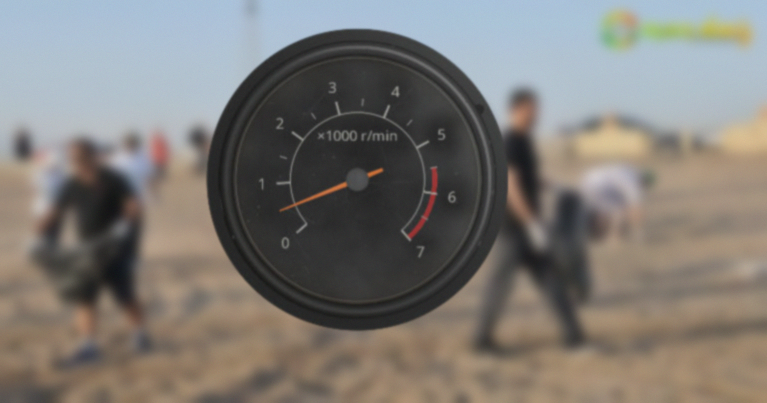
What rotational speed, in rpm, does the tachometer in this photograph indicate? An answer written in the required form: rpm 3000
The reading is rpm 500
